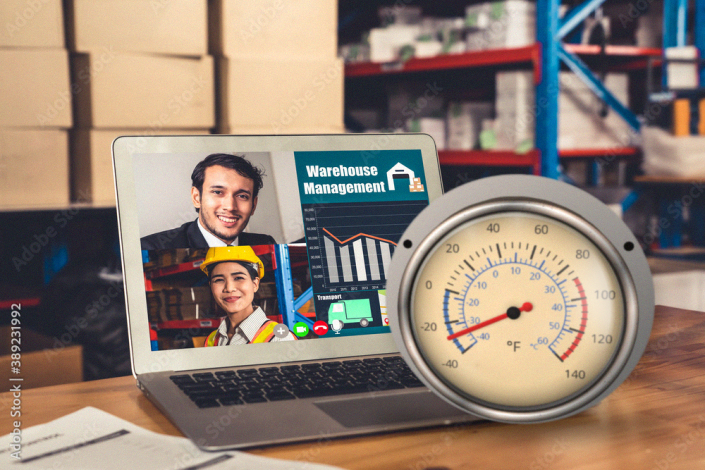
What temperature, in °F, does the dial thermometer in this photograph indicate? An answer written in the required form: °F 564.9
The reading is °F -28
